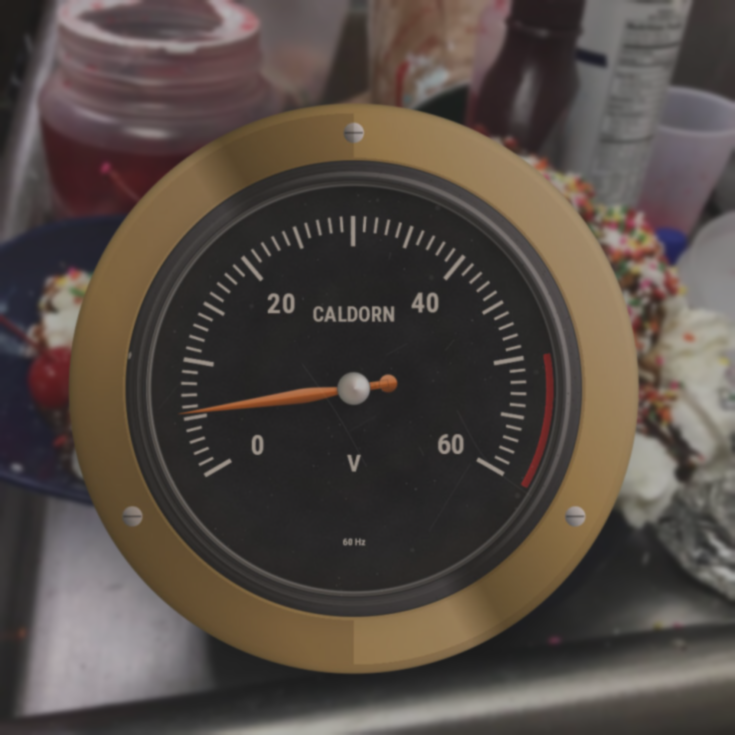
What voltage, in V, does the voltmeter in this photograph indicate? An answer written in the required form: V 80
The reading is V 5.5
